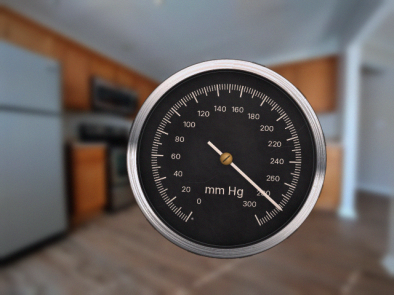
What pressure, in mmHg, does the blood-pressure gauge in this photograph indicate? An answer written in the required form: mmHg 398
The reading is mmHg 280
